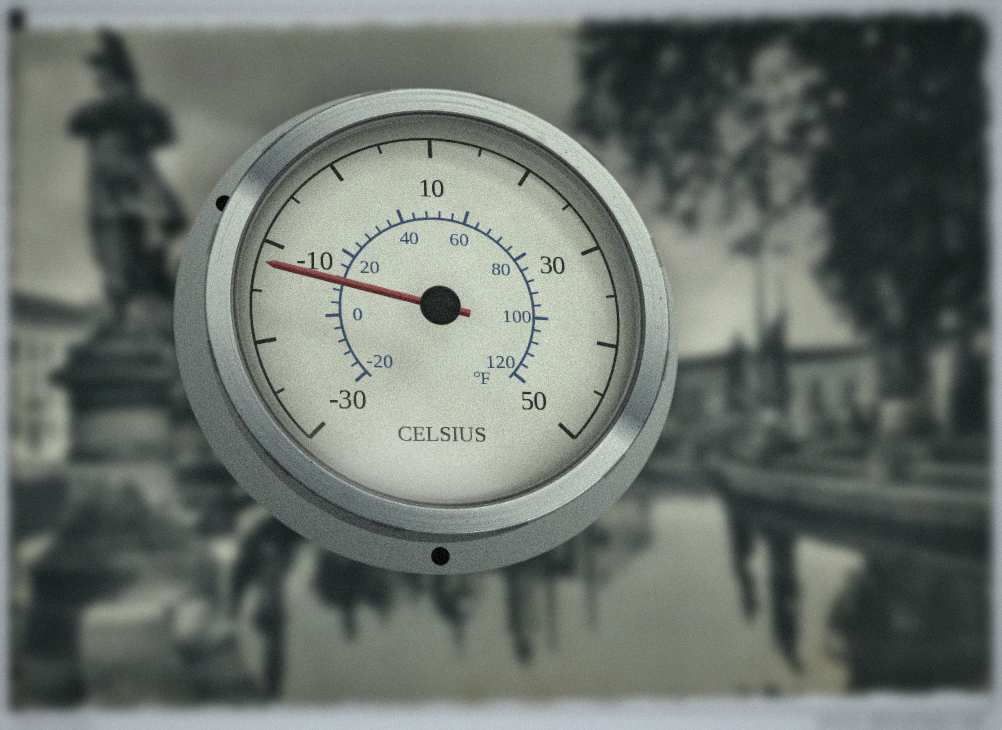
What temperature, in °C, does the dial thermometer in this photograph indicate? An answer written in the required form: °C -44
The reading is °C -12.5
